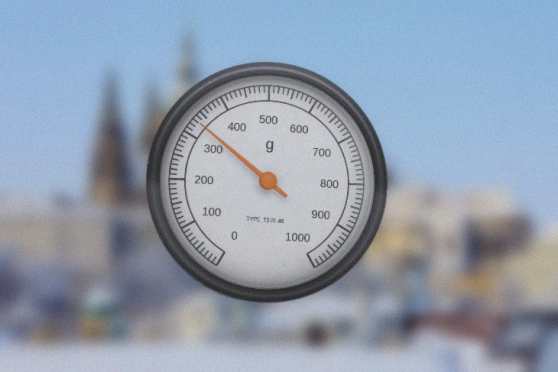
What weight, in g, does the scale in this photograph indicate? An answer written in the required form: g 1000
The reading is g 330
